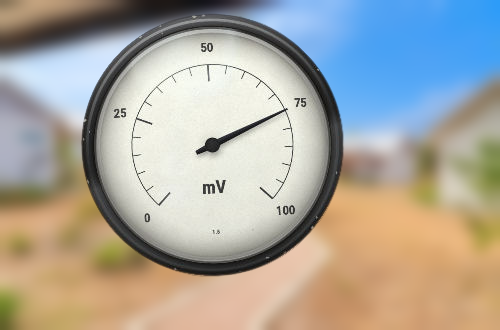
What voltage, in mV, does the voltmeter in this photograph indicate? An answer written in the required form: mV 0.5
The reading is mV 75
